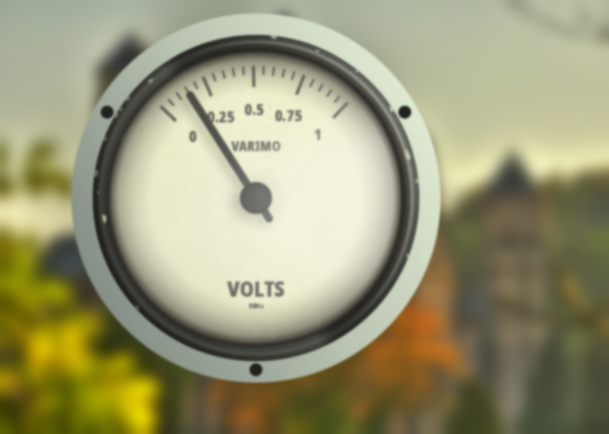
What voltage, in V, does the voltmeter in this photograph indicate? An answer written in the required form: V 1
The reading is V 0.15
